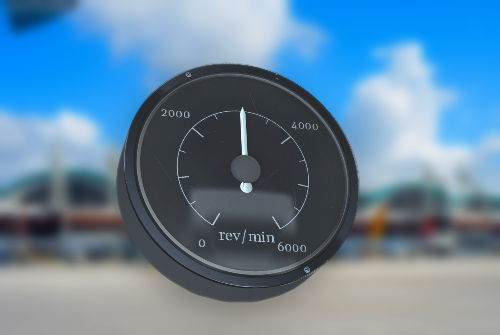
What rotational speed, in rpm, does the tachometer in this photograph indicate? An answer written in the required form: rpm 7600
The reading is rpm 3000
